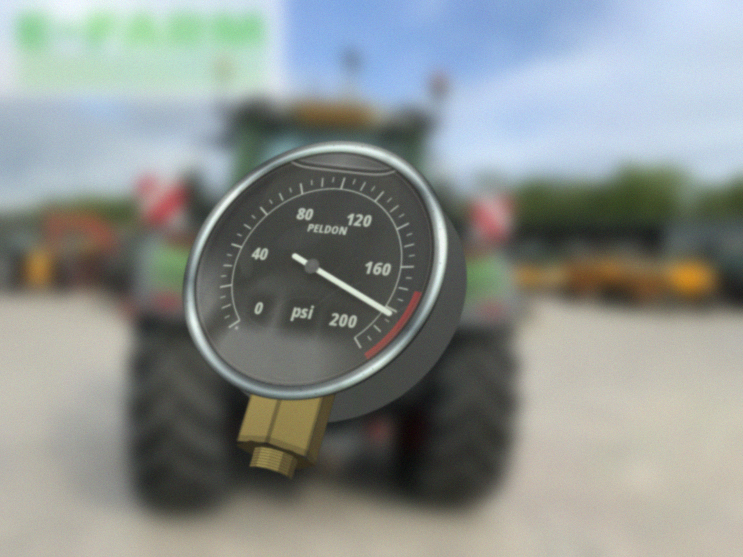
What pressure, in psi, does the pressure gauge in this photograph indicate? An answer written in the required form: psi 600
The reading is psi 182.5
